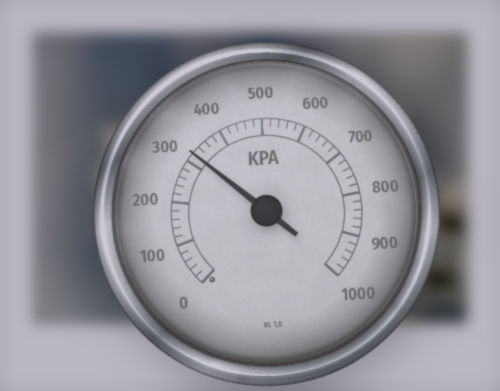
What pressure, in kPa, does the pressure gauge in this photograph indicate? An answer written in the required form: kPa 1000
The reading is kPa 320
